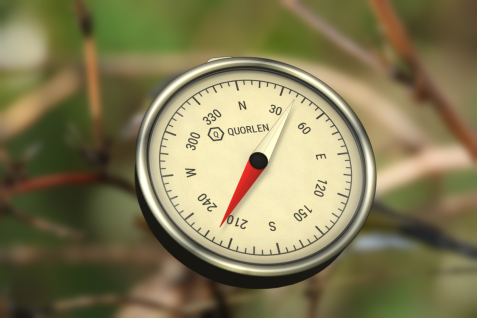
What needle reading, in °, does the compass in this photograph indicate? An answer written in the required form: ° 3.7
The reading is ° 220
